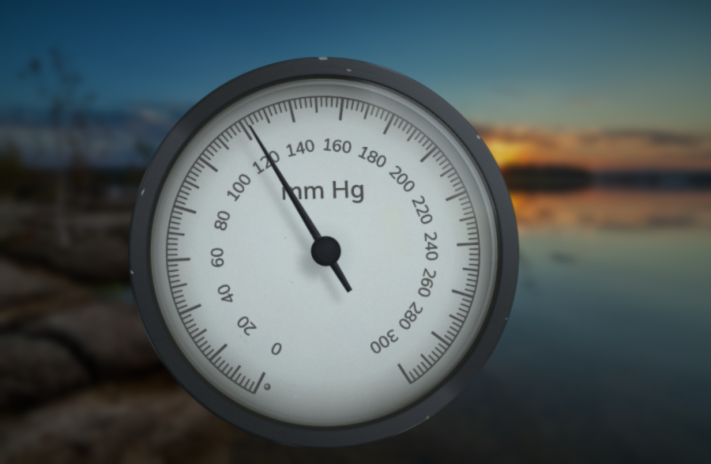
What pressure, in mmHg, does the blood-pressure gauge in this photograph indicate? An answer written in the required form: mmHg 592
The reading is mmHg 122
